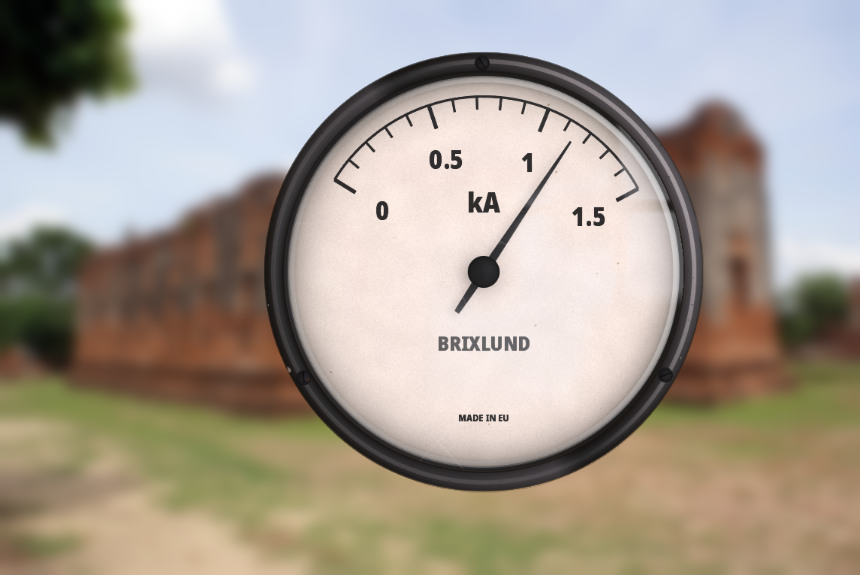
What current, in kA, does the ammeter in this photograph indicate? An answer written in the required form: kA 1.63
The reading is kA 1.15
